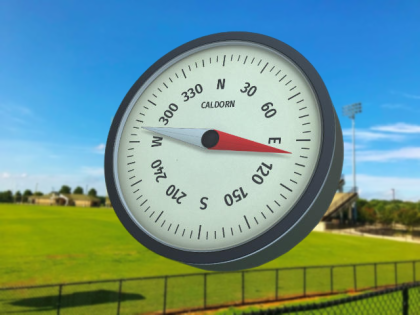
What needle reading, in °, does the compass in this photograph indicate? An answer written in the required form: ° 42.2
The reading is ° 100
